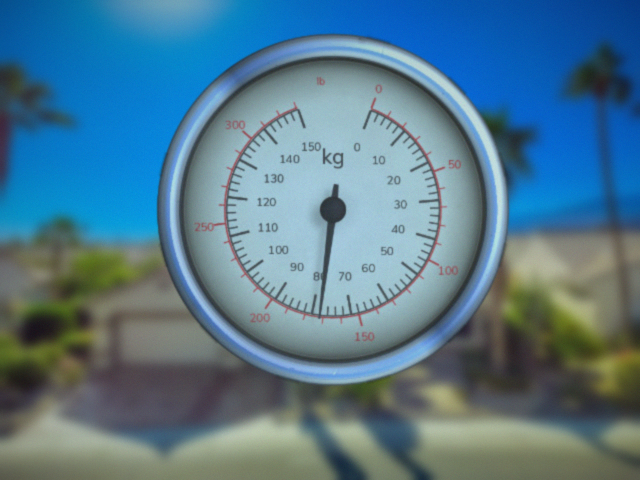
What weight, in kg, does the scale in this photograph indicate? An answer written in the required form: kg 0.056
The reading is kg 78
